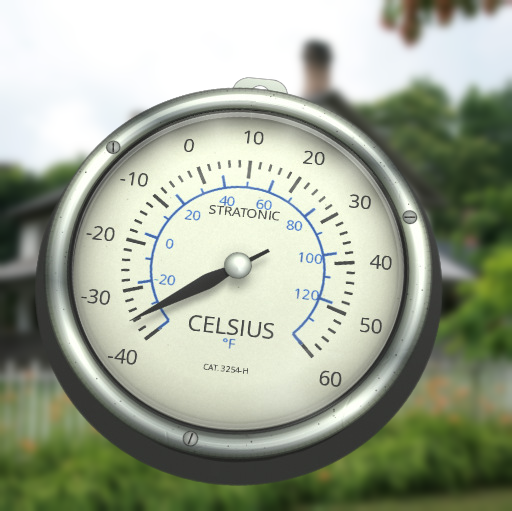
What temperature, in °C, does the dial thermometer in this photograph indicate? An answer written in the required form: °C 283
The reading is °C -36
